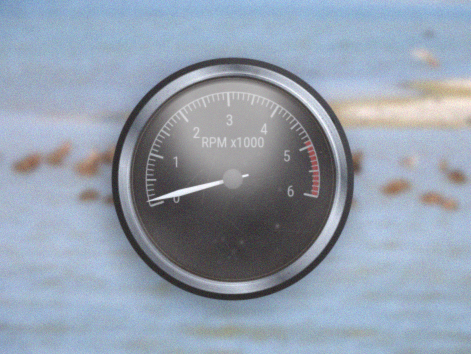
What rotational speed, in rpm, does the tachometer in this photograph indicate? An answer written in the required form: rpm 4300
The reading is rpm 100
